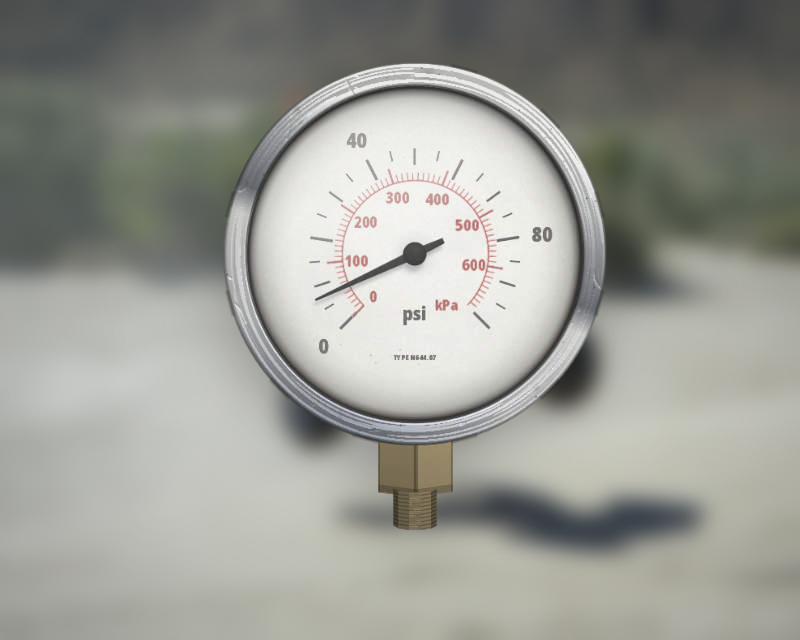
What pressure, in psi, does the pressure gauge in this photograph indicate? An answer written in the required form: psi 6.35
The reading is psi 7.5
